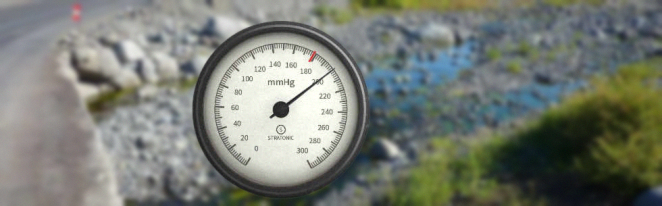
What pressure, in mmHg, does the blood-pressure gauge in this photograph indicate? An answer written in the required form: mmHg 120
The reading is mmHg 200
